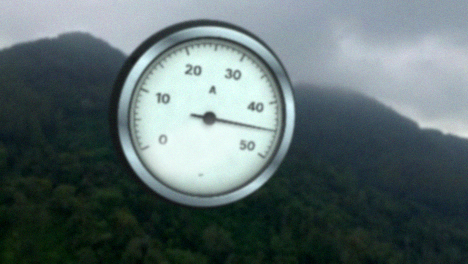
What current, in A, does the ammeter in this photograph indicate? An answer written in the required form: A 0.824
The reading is A 45
